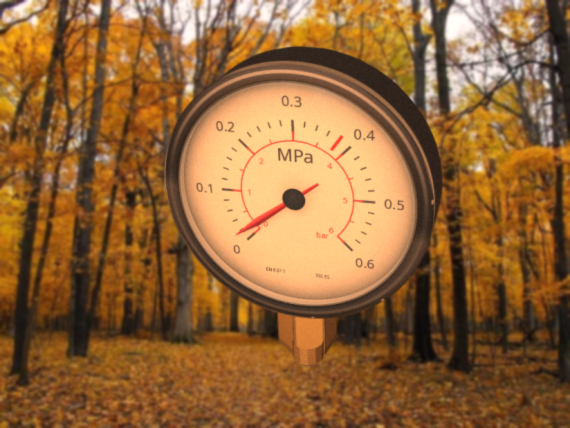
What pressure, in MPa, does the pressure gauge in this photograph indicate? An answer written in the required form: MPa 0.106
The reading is MPa 0.02
